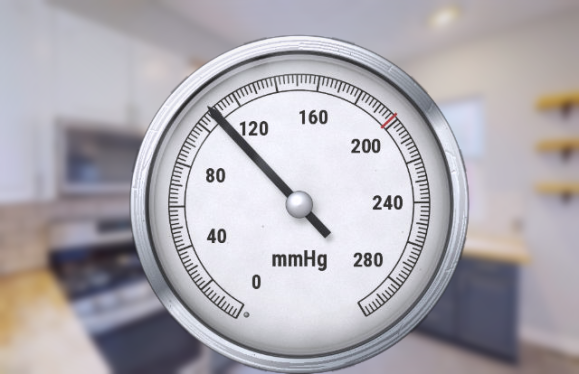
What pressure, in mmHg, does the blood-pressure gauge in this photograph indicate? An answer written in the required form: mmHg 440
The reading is mmHg 108
